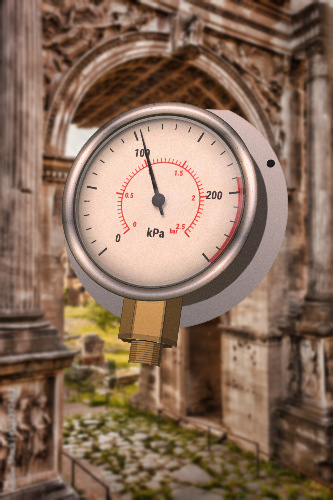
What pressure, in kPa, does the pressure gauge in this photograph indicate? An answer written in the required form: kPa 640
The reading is kPa 105
